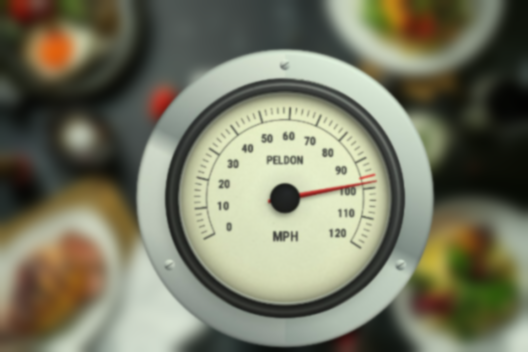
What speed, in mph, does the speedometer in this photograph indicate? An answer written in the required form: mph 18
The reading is mph 98
